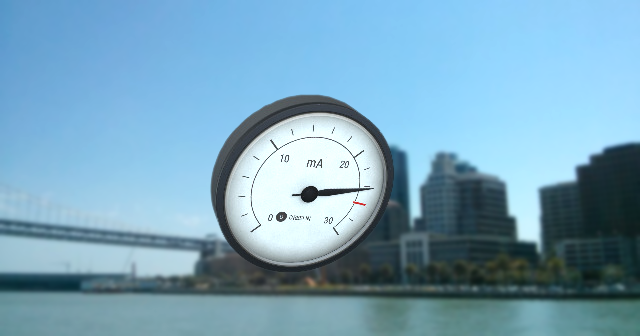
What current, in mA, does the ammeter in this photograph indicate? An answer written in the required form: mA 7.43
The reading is mA 24
